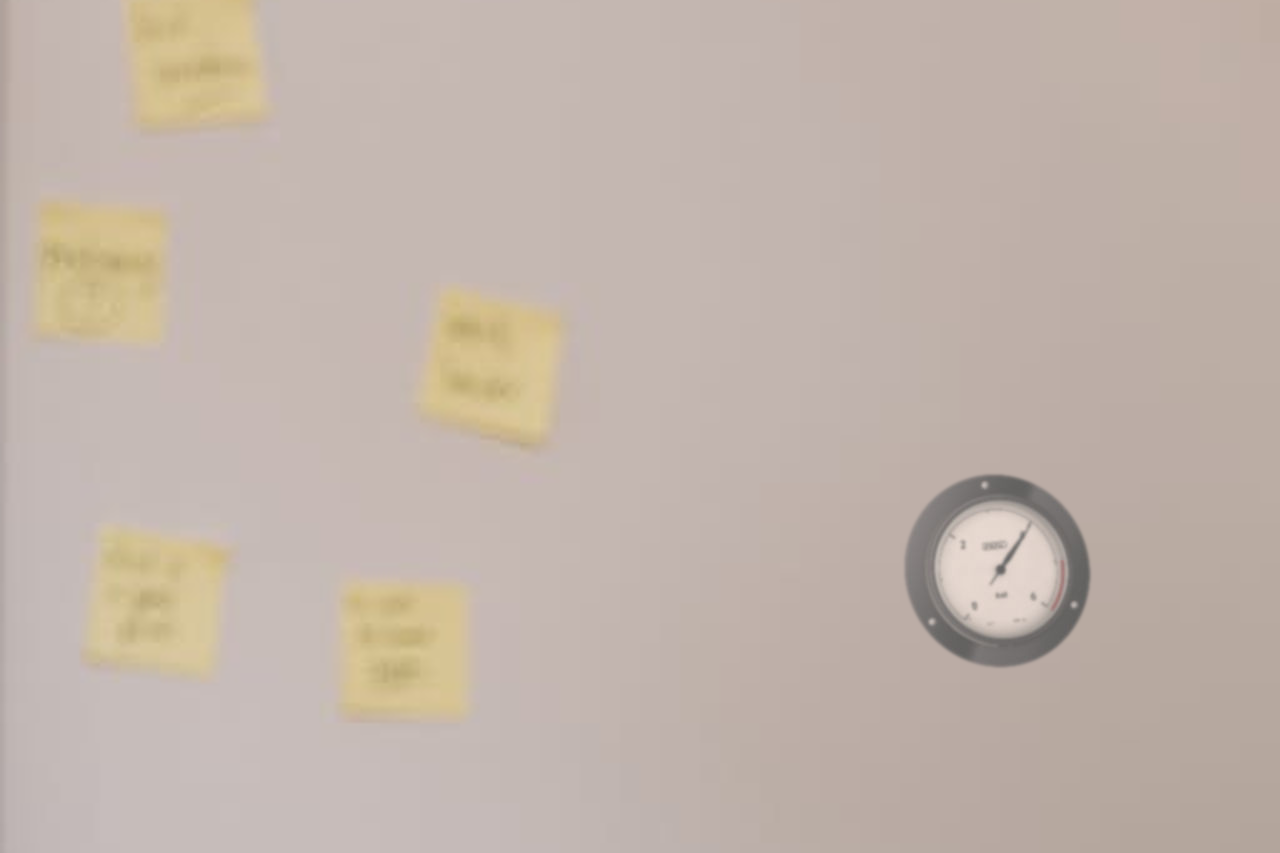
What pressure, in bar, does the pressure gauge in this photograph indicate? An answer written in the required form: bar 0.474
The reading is bar 4
